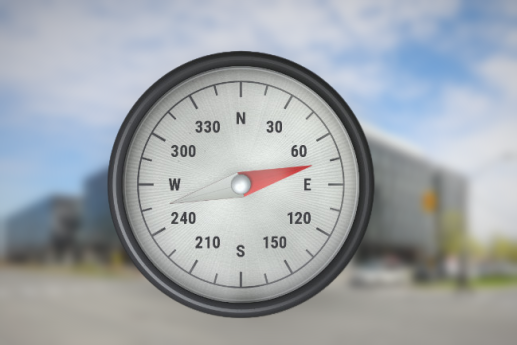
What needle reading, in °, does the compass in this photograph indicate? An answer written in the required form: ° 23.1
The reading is ° 75
